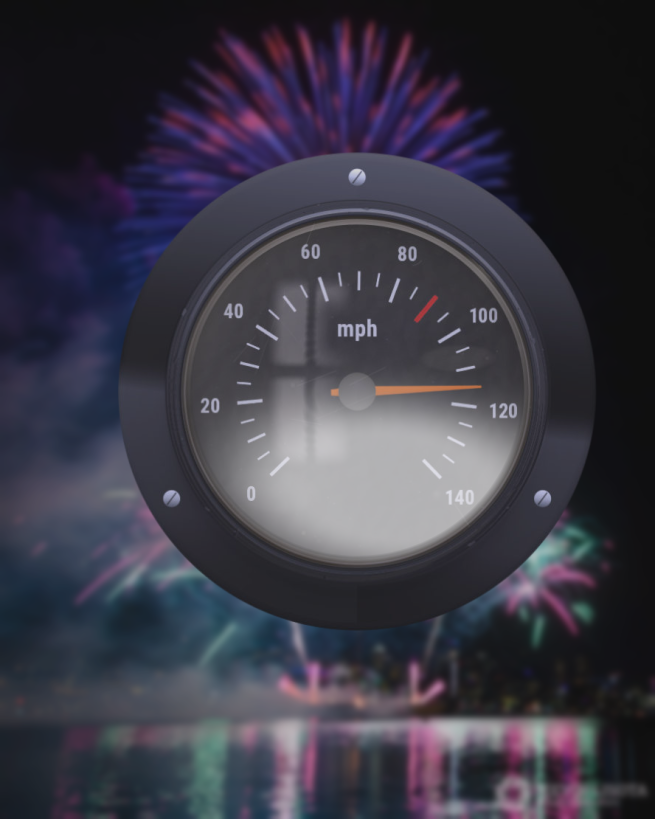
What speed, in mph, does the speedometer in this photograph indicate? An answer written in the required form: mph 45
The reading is mph 115
